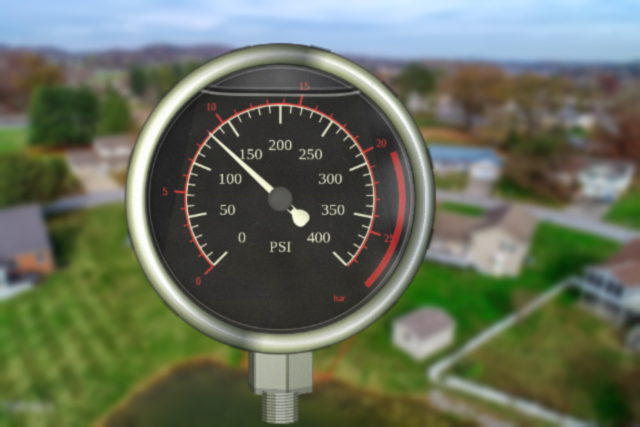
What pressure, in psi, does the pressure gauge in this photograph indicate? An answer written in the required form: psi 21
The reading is psi 130
